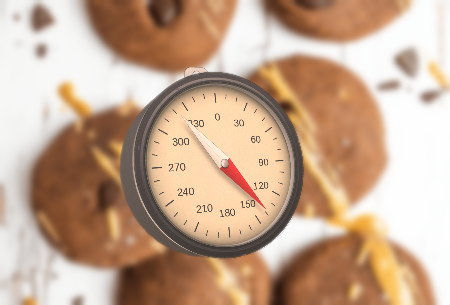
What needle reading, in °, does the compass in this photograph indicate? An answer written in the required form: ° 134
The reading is ° 140
